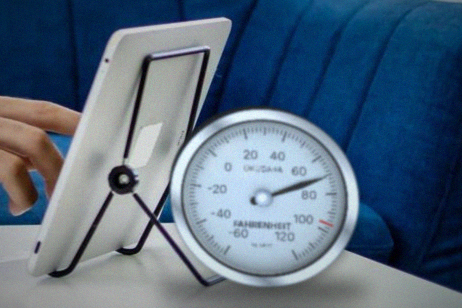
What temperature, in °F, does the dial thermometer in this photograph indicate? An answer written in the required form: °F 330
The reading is °F 70
